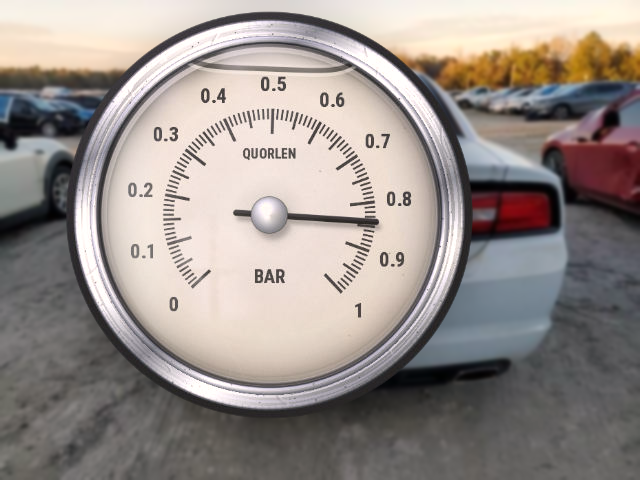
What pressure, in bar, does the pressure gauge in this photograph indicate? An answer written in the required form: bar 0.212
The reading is bar 0.84
